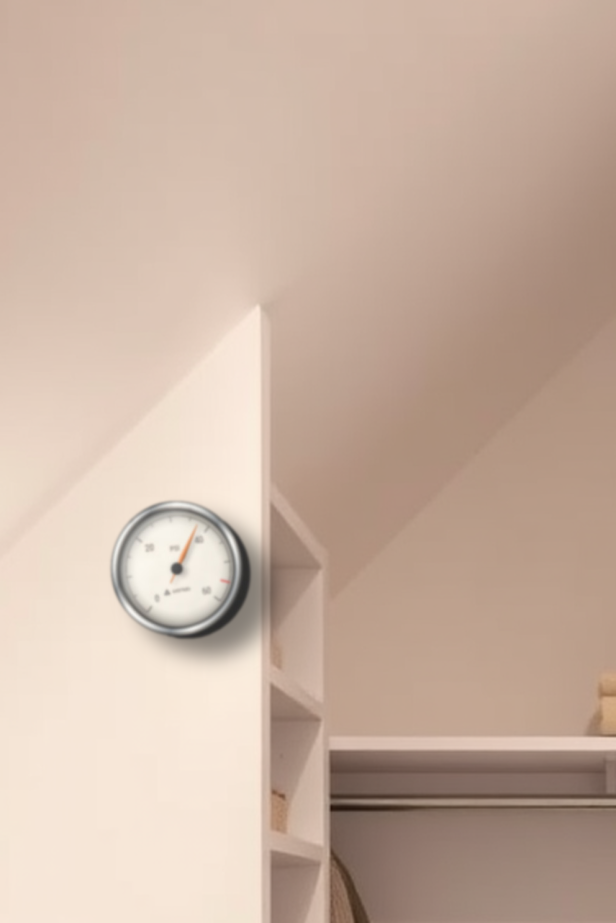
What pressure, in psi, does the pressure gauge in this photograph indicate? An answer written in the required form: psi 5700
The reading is psi 37.5
